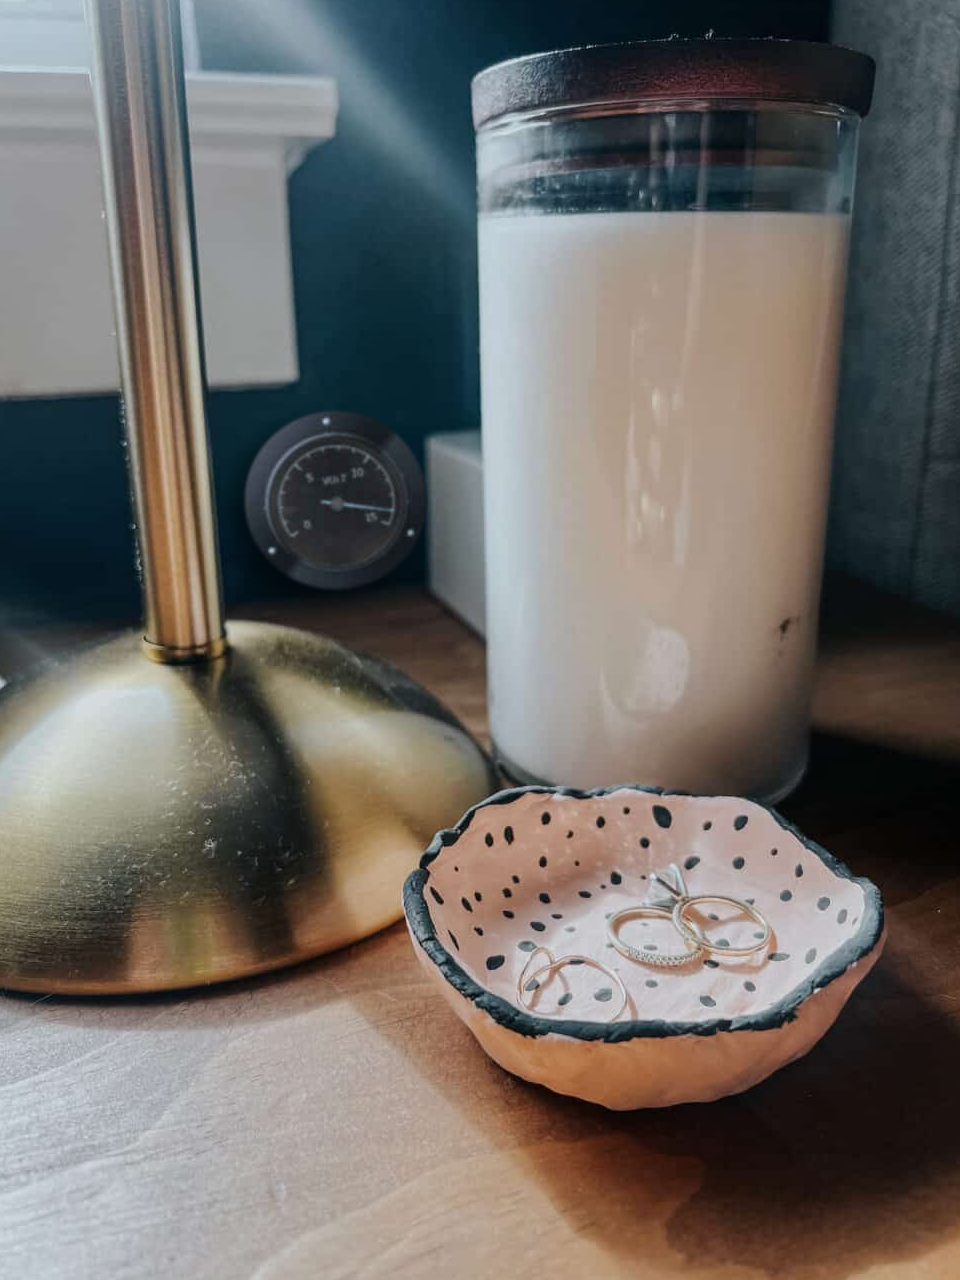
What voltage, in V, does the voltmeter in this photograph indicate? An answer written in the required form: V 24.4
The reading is V 14
